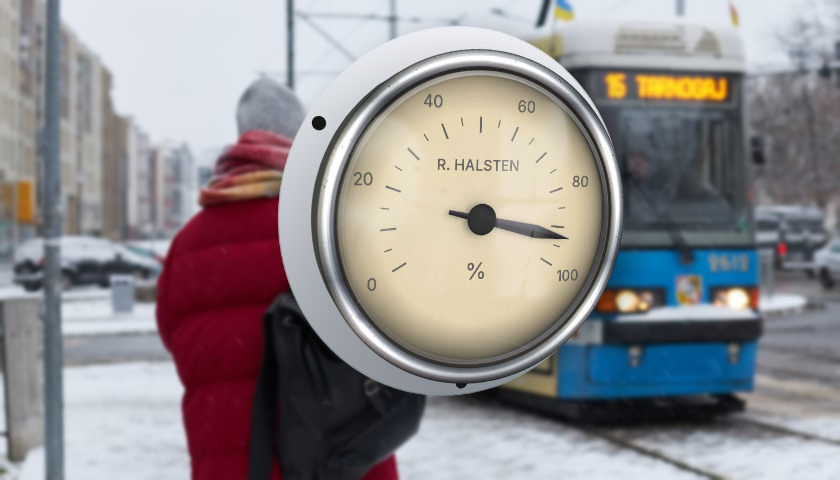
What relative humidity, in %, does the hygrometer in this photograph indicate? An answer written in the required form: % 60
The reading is % 92.5
